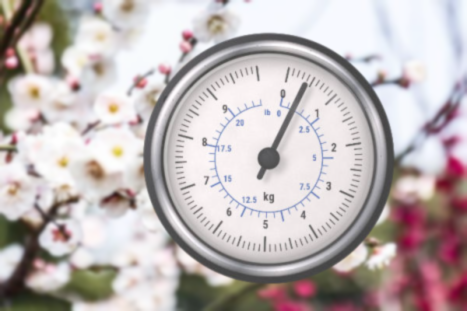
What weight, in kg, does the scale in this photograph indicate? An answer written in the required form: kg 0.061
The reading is kg 0.4
